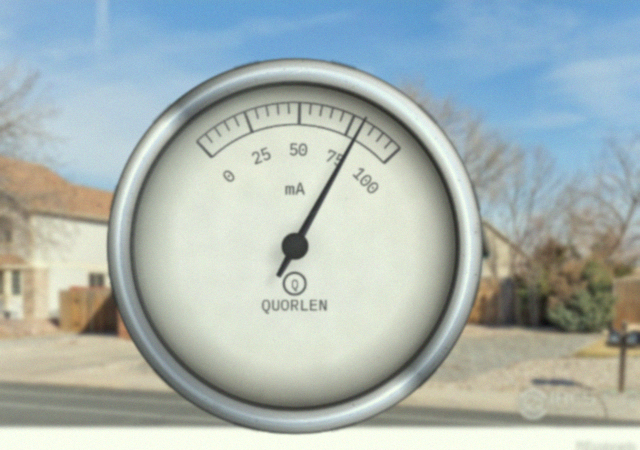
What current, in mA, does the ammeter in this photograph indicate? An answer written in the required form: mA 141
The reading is mA 80
